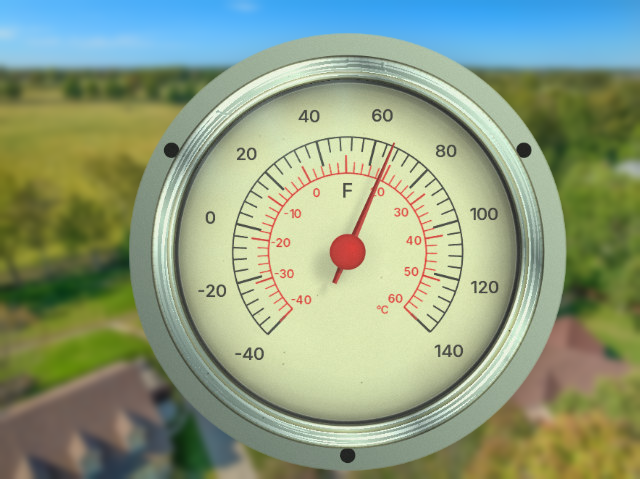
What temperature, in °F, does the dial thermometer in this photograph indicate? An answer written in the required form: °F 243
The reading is °F 66
